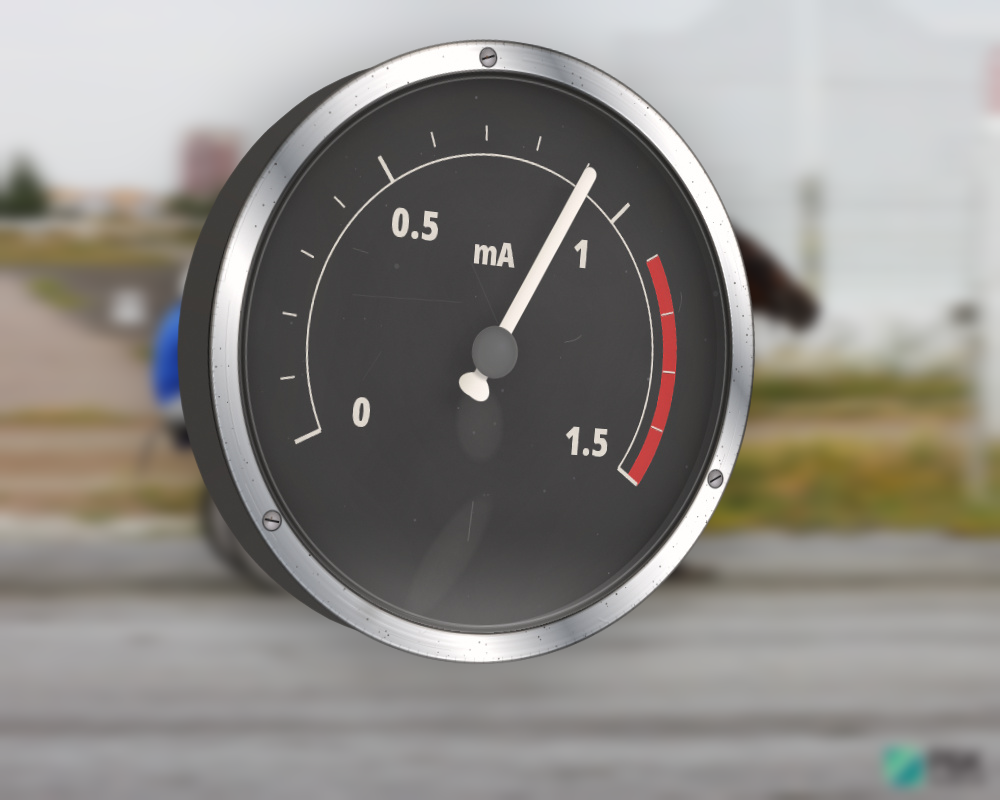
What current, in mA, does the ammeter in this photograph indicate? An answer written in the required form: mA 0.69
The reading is mA 0.9
